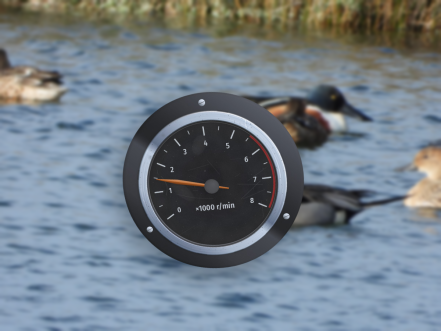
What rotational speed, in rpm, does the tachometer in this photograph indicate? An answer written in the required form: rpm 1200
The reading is rpm 1500
